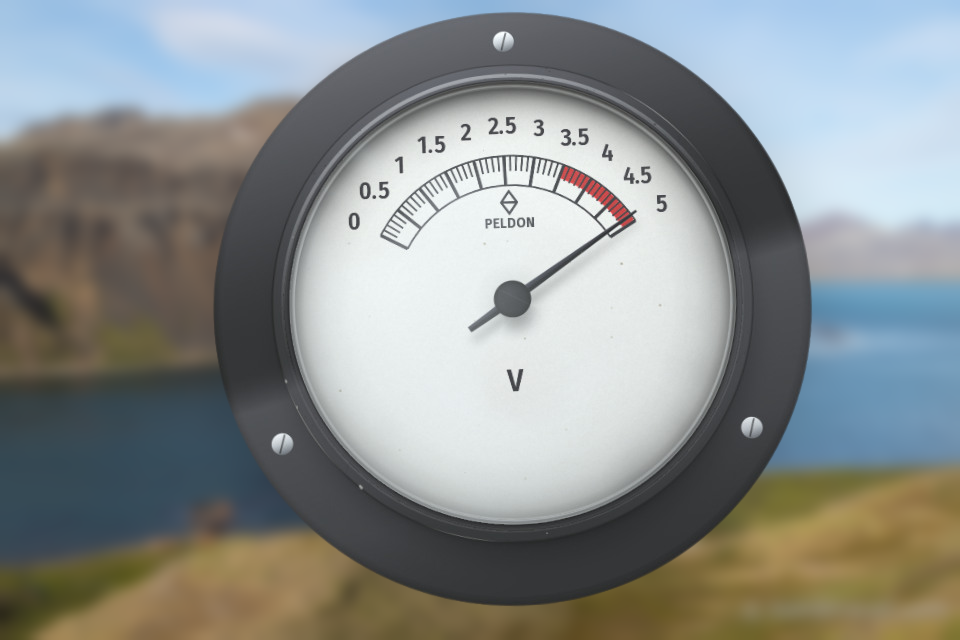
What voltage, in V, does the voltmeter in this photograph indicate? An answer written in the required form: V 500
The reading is V 4.9
